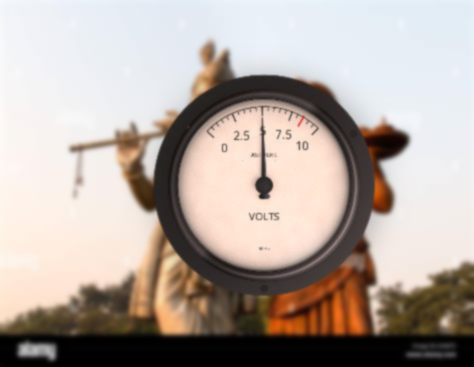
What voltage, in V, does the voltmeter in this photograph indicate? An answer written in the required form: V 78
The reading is V 5
